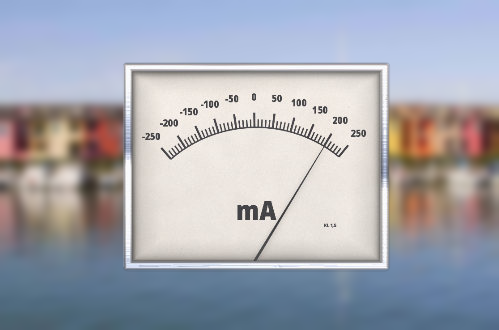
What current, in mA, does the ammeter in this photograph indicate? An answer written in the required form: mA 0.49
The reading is mA 200
